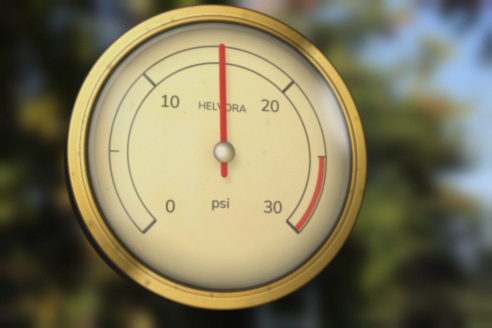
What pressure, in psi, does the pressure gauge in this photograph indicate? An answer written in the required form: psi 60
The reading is psi 15
